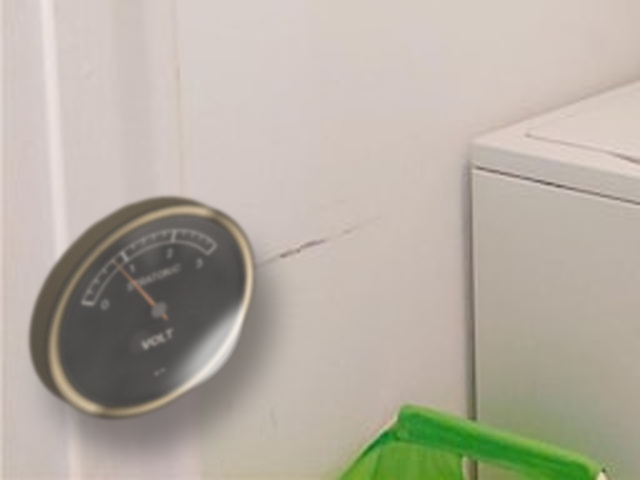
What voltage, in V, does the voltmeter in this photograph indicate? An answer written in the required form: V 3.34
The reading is V 0.8
